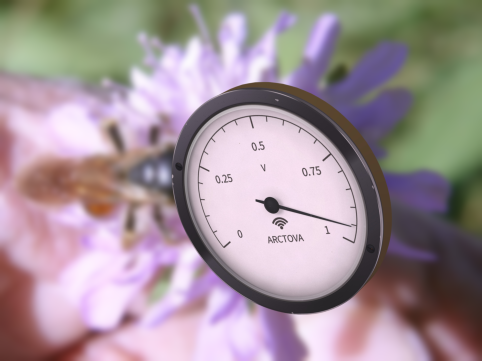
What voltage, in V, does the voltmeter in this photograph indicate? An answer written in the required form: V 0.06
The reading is V 0.95
